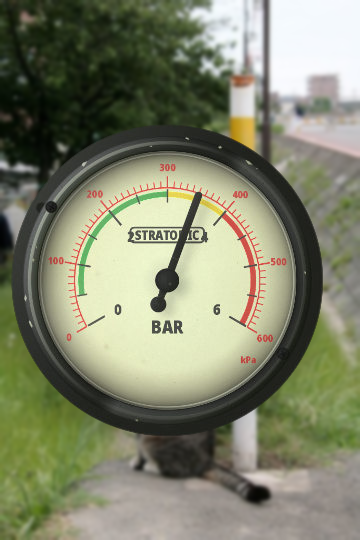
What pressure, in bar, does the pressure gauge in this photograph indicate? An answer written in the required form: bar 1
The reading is bar 3.5
